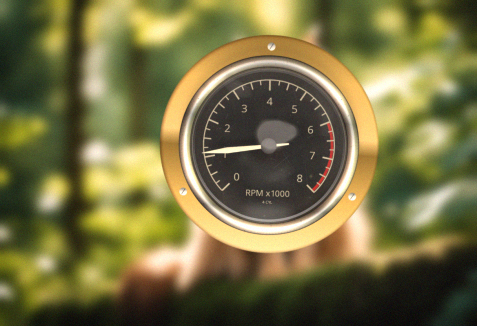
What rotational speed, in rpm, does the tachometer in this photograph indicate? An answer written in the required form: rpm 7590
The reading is rpm 1125
